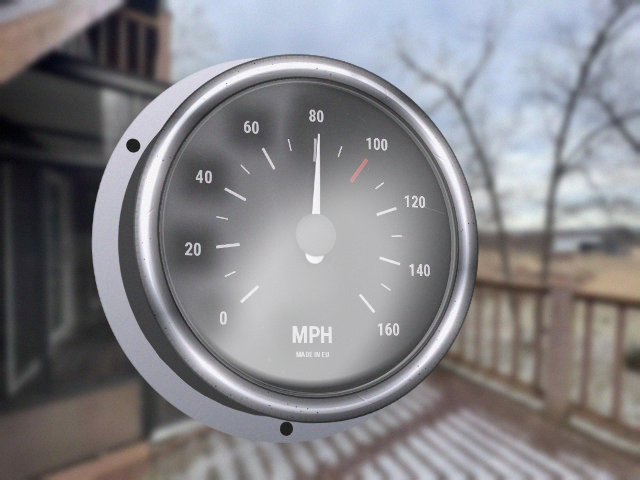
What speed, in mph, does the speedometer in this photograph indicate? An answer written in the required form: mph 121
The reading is mph 80
